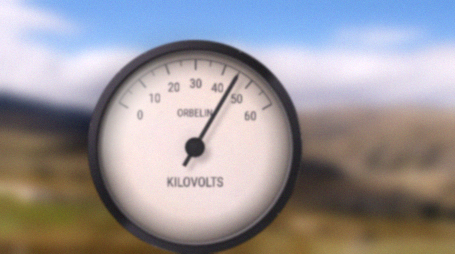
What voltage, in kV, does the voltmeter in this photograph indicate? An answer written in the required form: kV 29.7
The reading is kV 45
